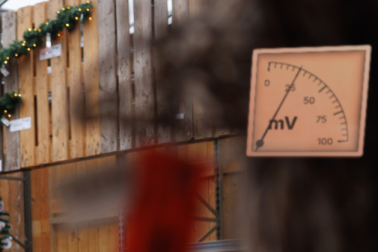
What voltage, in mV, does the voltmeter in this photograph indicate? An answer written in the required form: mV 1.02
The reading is mV 25
